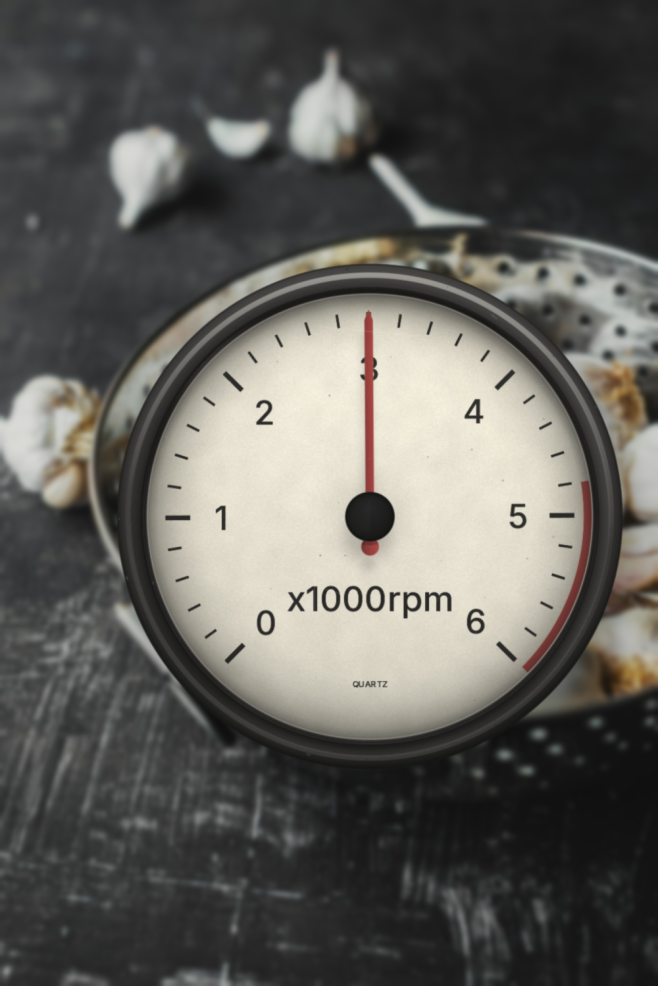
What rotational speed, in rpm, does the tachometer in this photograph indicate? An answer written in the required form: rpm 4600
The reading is rpm 3000
